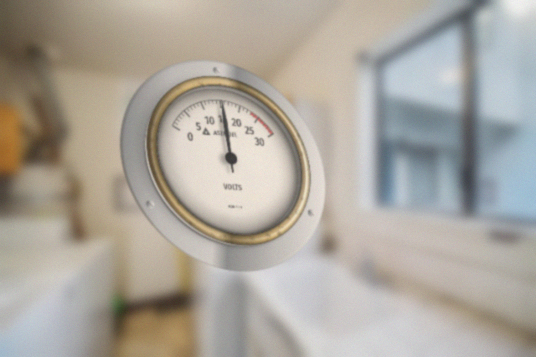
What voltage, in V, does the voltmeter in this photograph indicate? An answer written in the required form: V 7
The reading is V 15
